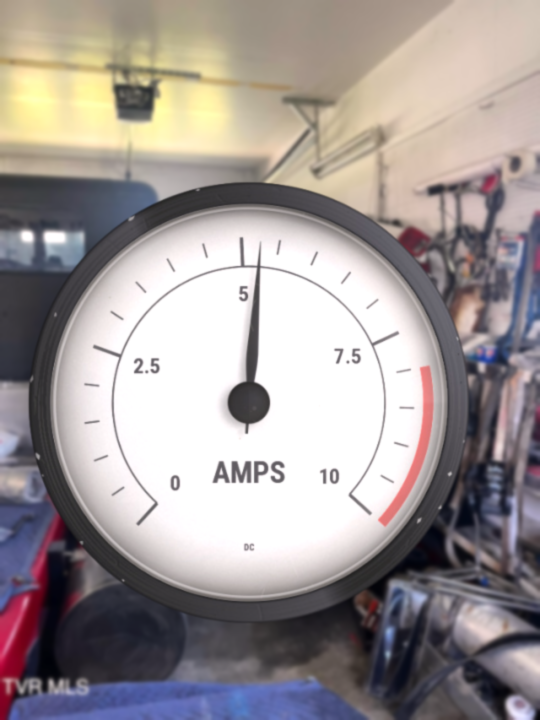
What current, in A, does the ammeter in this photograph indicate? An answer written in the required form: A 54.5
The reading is A 5.25
